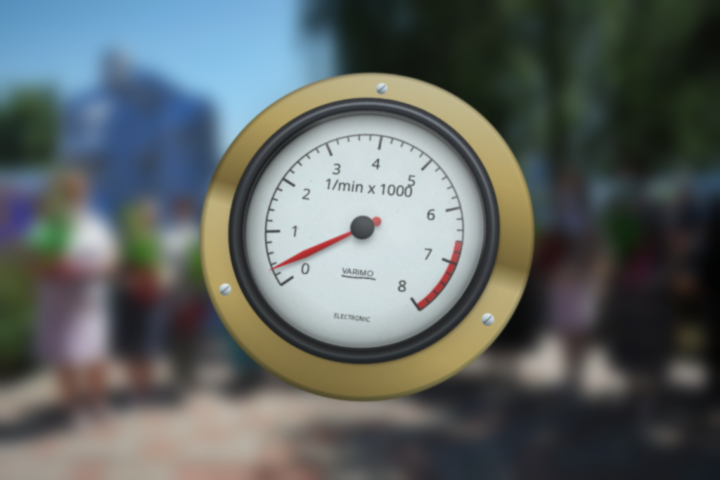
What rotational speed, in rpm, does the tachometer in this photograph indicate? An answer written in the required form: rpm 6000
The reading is rpm 300
